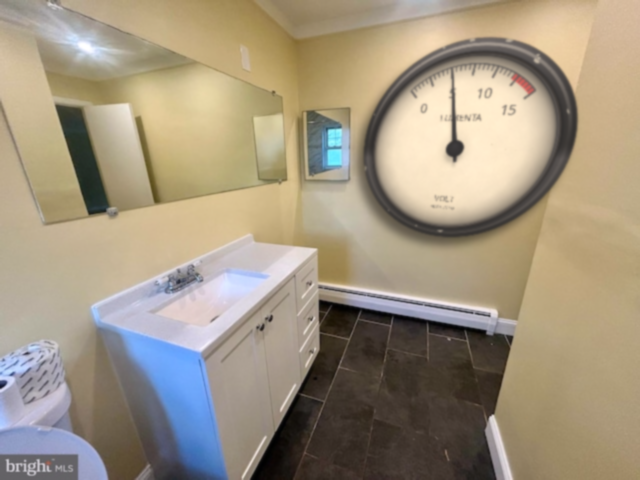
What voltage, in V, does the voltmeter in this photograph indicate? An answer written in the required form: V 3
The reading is V 5
